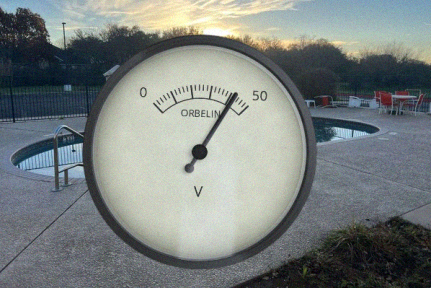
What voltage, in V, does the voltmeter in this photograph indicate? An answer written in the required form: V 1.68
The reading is V 42
